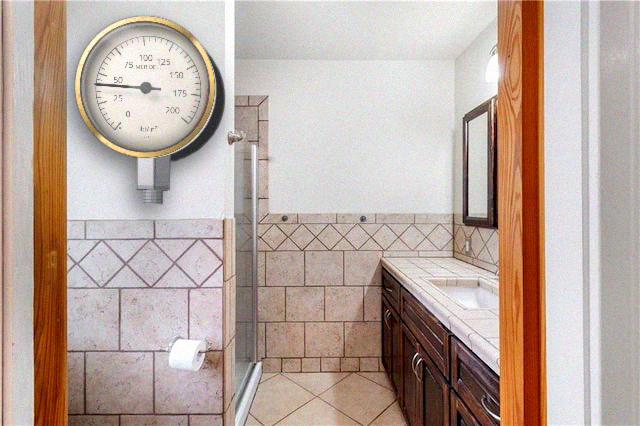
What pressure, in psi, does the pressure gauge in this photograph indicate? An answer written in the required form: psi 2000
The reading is psi 40
